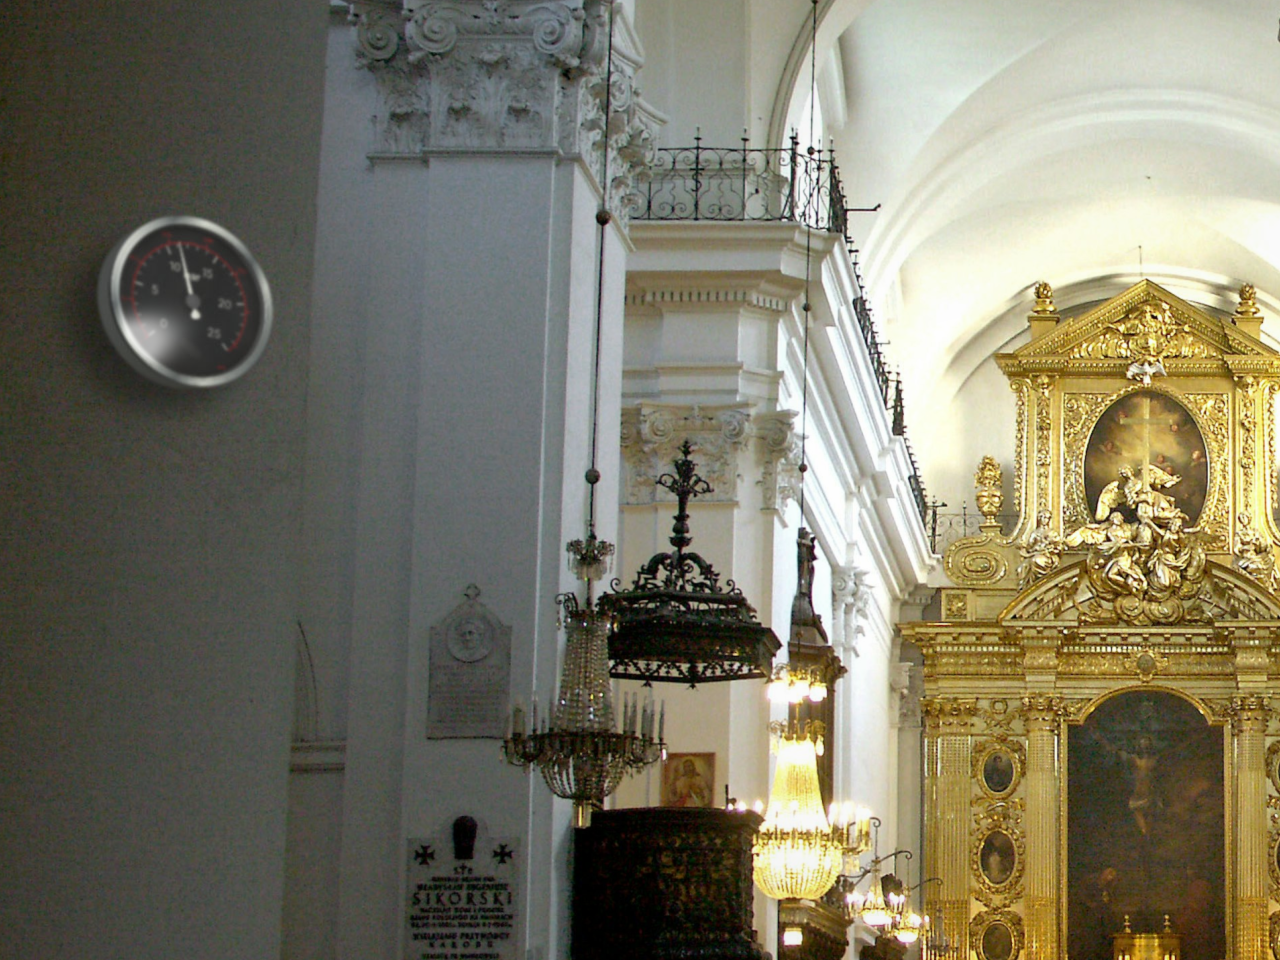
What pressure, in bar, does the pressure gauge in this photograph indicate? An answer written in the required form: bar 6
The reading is bar 11
